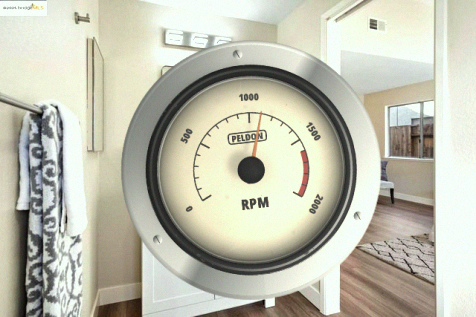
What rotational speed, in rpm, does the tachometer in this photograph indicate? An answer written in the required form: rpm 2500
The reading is rpm 1100
